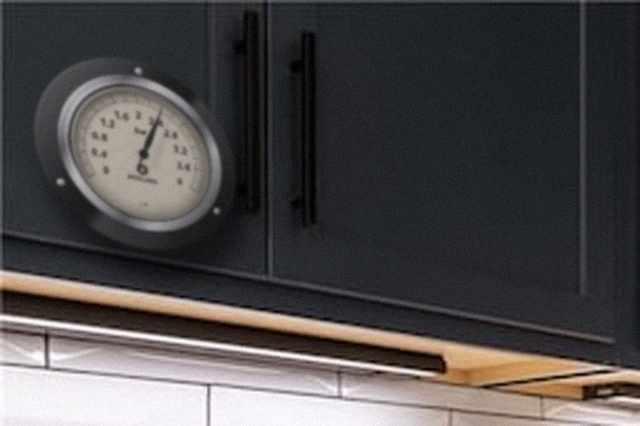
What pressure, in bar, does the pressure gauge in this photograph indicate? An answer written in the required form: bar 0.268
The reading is bar 2.4
